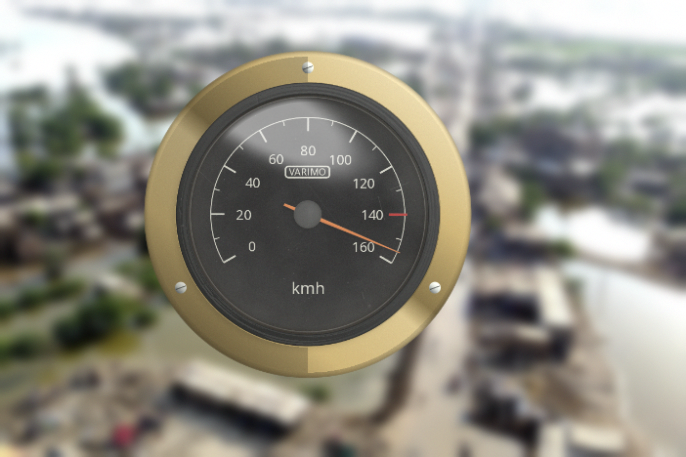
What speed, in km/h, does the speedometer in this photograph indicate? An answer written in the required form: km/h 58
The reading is km/h 155
